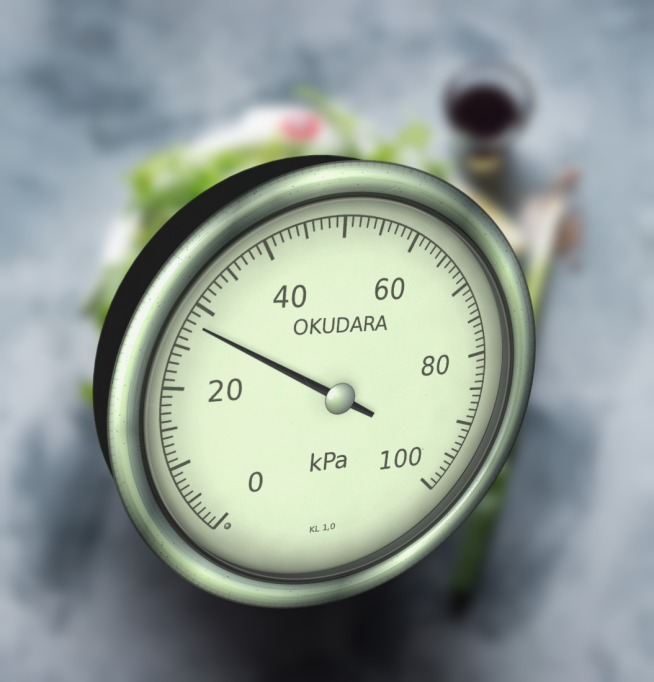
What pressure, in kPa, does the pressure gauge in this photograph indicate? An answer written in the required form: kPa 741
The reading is kPa 28
